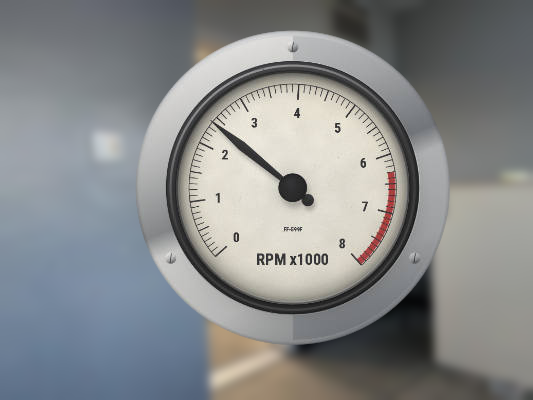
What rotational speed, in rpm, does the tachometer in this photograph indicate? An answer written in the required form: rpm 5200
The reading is rpm 2400
